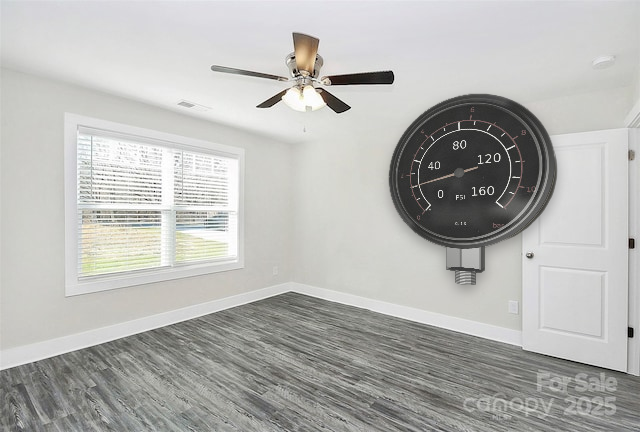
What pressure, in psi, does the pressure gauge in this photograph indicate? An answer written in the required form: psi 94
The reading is psi 20
